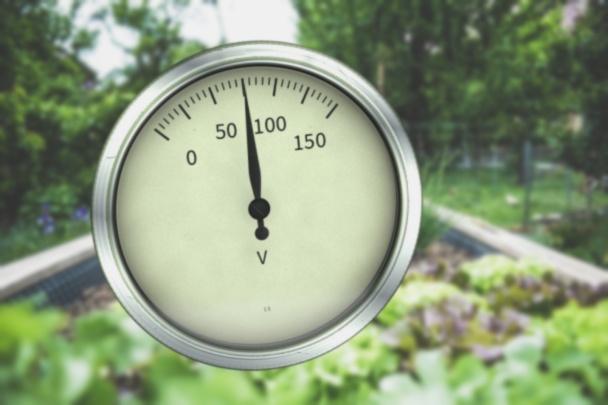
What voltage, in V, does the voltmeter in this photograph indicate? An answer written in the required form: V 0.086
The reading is V 75
